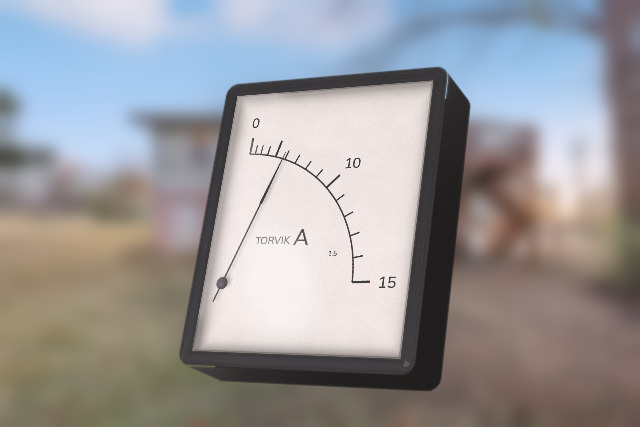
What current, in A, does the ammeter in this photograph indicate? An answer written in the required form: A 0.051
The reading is A 6
